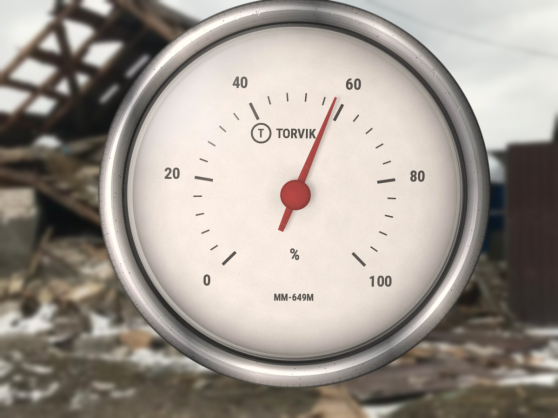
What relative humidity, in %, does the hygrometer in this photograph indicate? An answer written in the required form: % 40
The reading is % 58
